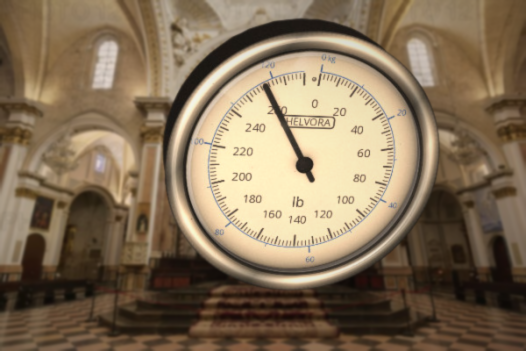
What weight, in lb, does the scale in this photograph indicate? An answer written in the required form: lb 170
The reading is lb 260
